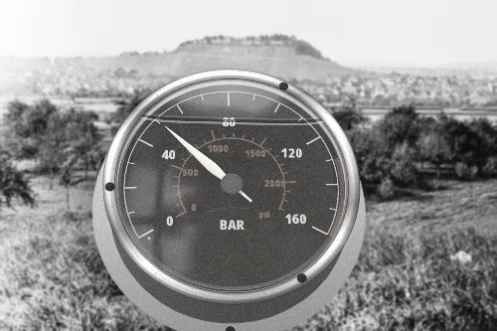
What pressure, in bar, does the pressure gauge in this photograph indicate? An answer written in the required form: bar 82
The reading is bar 50
